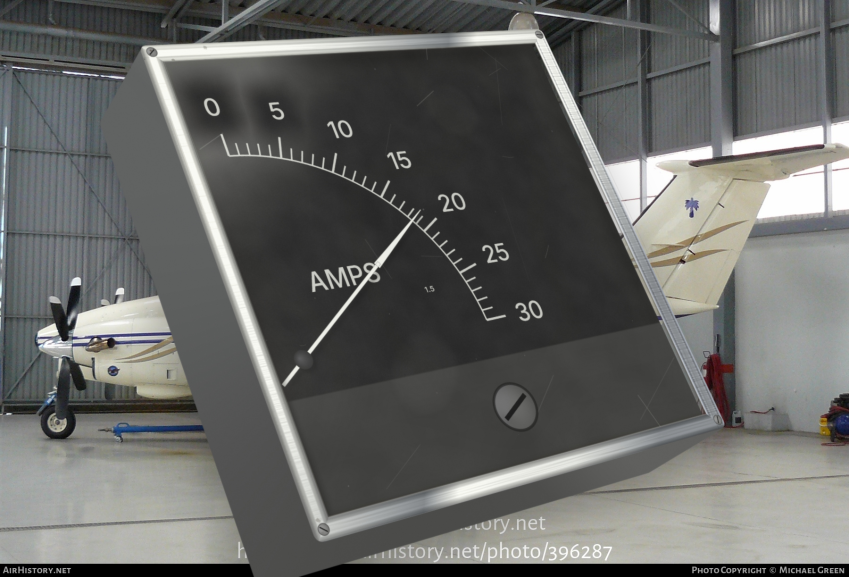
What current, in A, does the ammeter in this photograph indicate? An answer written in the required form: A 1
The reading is A 18.5
